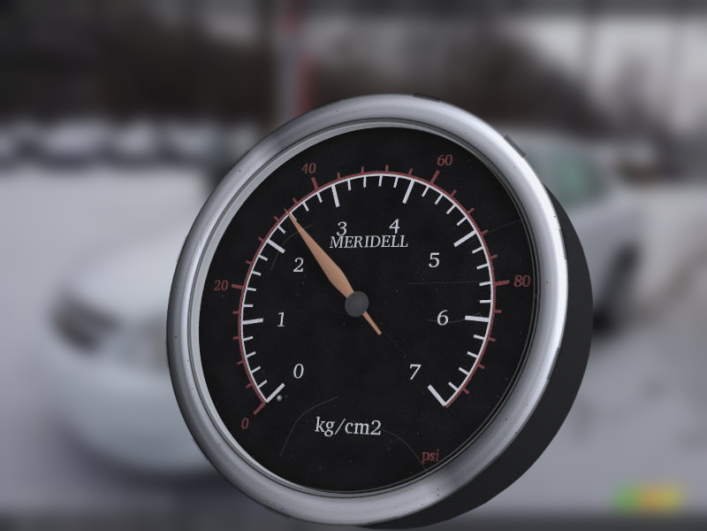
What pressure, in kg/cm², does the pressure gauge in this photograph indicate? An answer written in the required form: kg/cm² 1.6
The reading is kg/cm² 2.4
